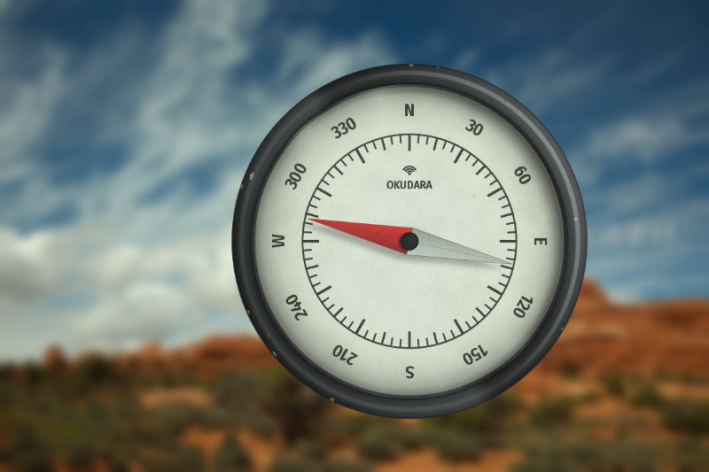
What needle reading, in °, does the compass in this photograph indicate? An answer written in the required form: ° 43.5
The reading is ° 282.5
